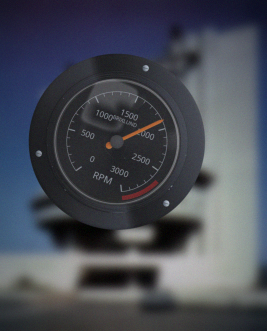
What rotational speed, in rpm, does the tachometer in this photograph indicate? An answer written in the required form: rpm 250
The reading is rpm 1900
